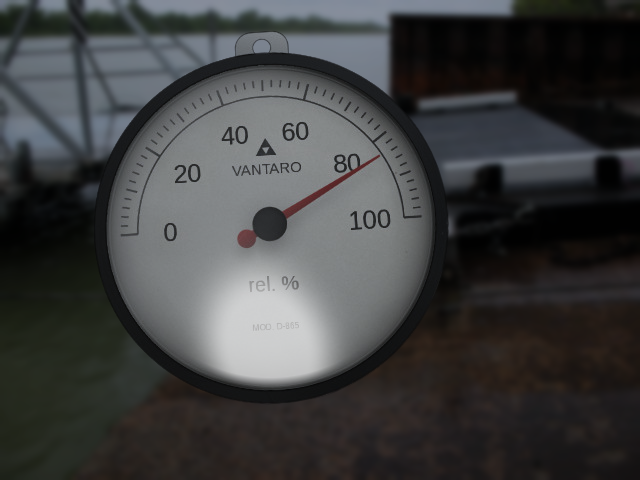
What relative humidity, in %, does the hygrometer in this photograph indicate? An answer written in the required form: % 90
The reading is % 84
